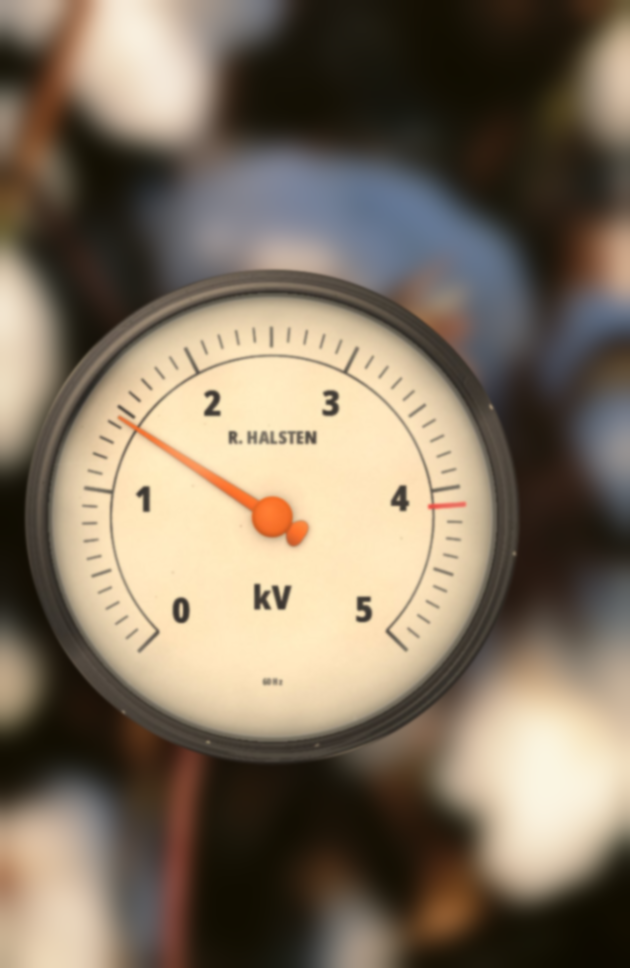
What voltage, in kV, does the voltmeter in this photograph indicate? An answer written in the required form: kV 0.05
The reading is kV 1.45
